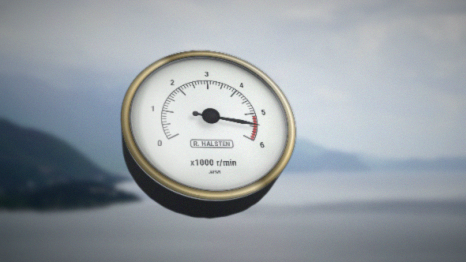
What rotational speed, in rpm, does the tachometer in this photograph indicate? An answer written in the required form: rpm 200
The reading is rpm 5500
